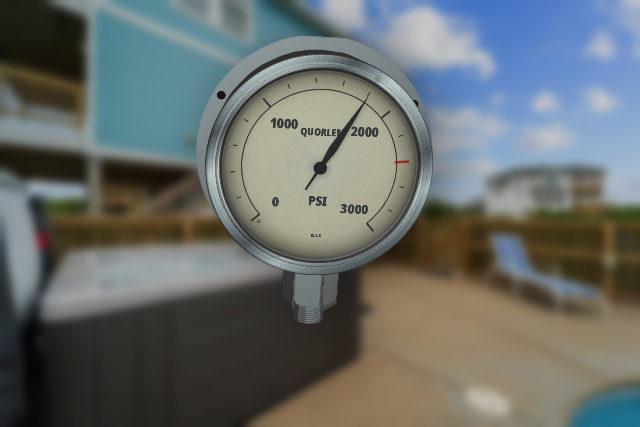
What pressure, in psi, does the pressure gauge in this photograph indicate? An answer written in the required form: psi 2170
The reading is psi 1800
